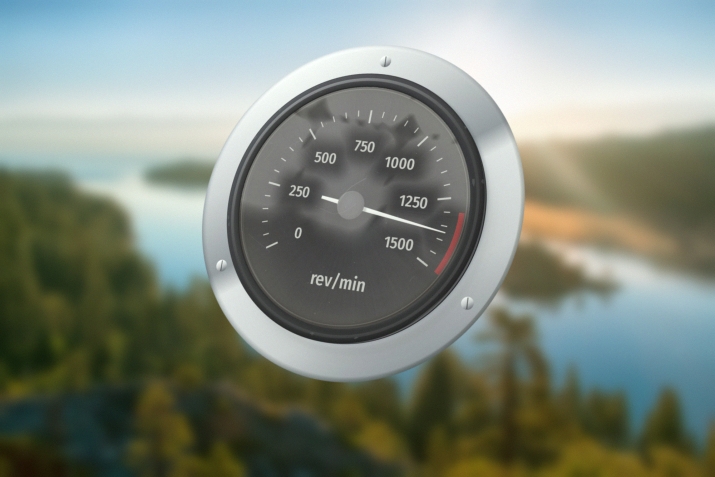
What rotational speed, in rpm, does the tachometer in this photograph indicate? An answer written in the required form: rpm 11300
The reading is rpm 1375
